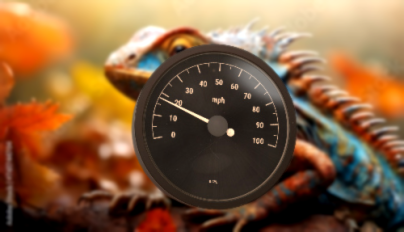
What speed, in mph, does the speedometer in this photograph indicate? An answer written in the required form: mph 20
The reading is mph 17.5
